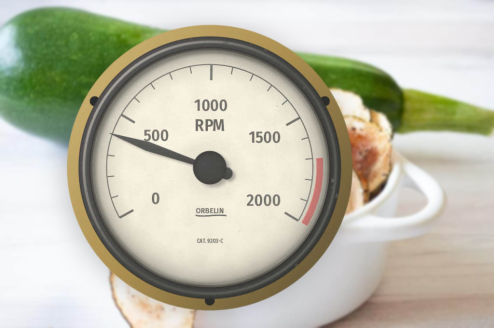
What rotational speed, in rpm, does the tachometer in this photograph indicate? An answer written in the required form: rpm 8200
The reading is rpm 400
